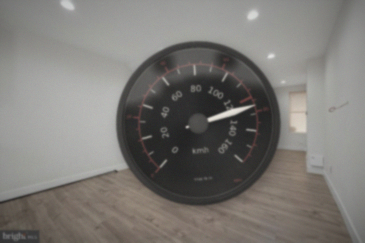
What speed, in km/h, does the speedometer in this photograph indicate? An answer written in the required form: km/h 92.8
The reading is km/h 125
